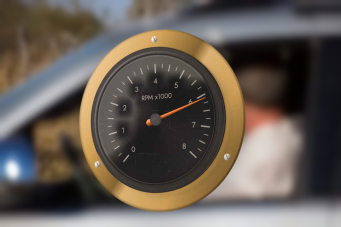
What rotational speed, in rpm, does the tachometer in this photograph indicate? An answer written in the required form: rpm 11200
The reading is rpm 6125
